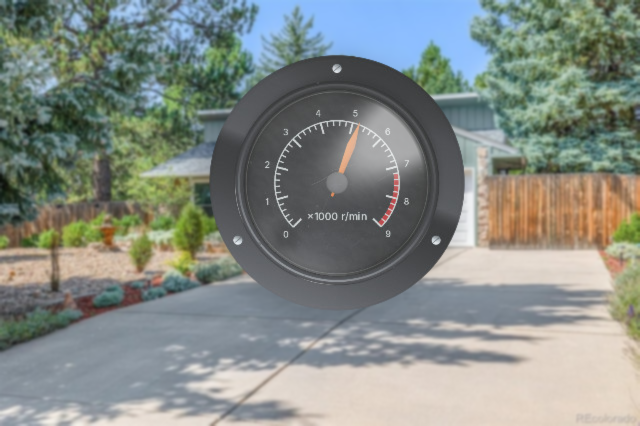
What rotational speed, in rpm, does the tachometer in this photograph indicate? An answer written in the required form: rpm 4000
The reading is rpm 5200
